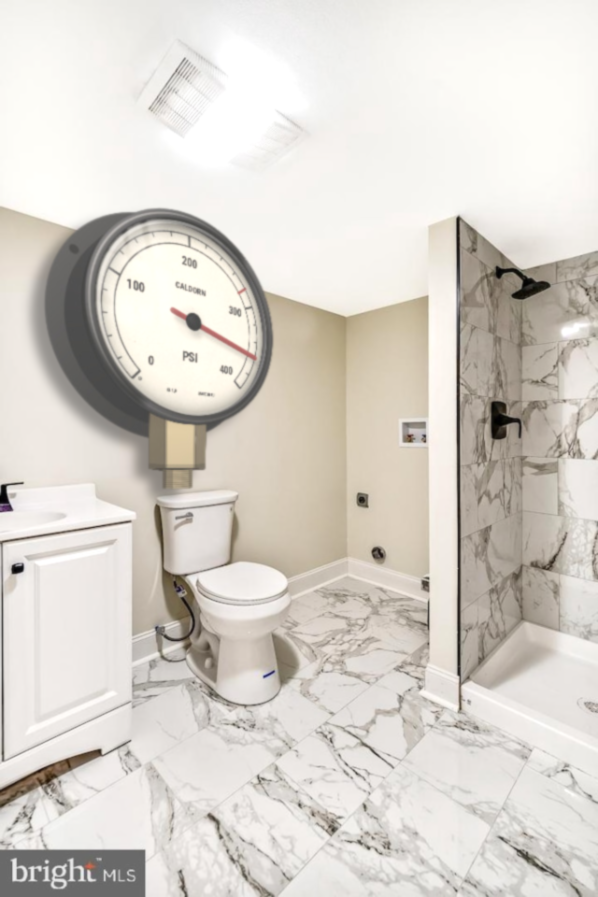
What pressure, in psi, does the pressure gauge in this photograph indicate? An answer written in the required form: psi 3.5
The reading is psi 360
